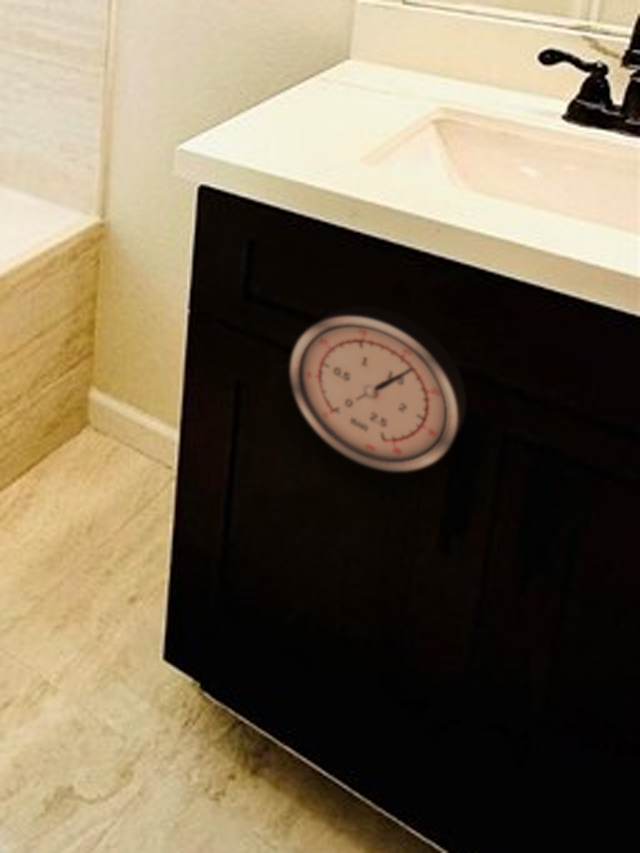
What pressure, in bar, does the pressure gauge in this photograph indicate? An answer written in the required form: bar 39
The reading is bar 1.5
